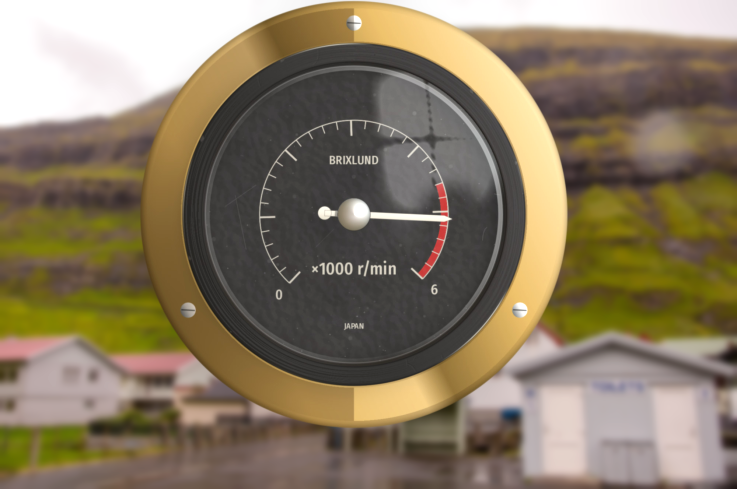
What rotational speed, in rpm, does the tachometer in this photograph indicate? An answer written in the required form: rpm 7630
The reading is rpm 5100
